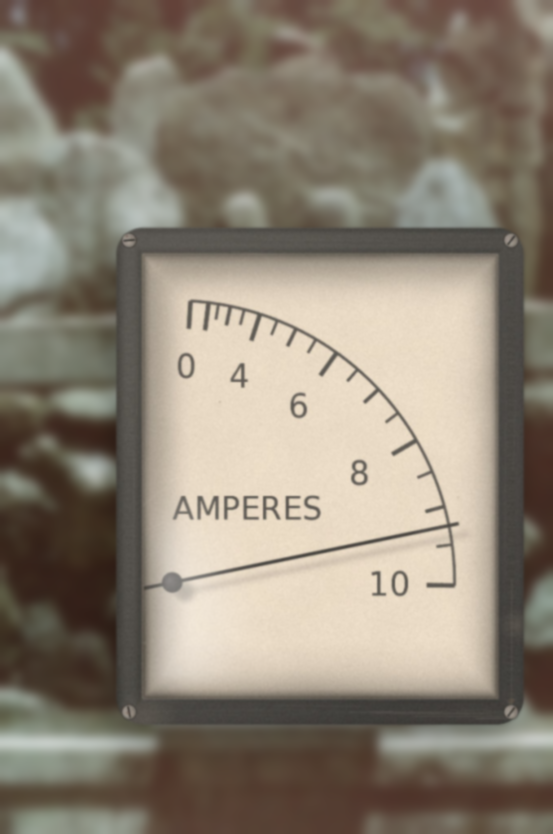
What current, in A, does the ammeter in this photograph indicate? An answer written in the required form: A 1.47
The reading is A 9.25
